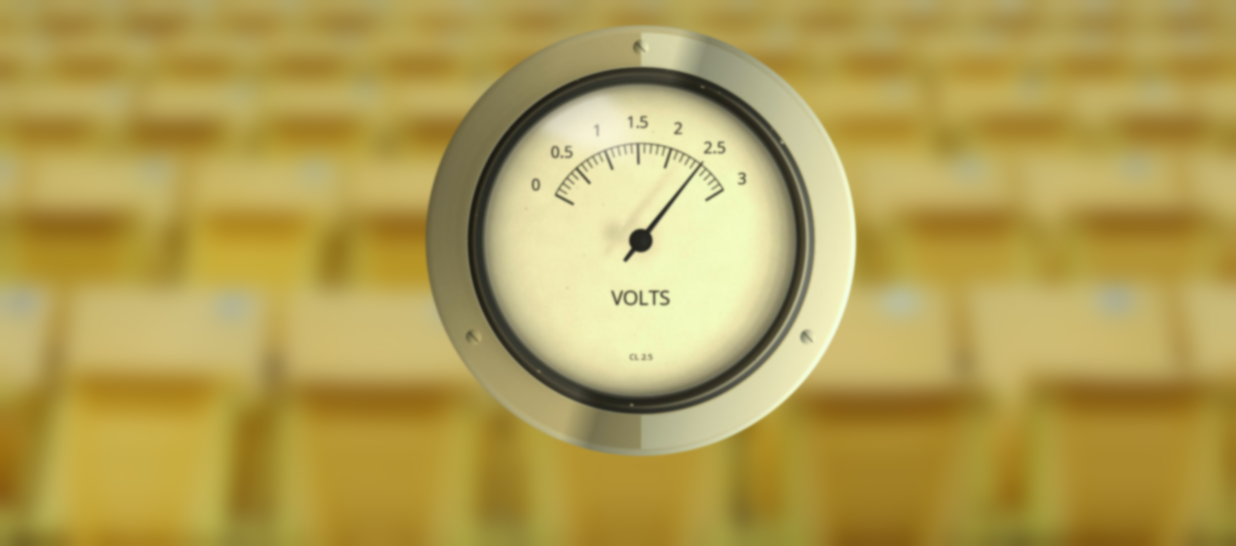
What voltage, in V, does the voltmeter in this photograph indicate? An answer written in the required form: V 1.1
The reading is V 2.5
